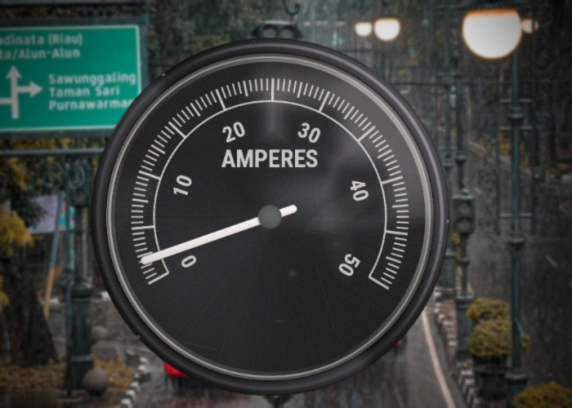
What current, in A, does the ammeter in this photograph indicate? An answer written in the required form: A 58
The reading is A 2
